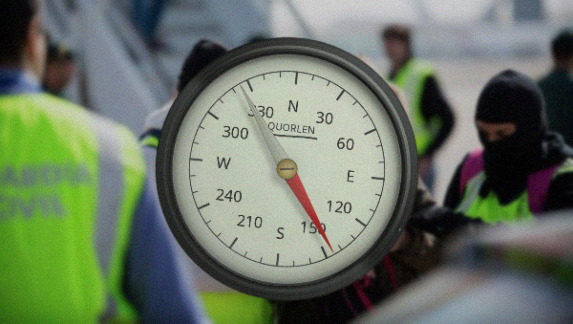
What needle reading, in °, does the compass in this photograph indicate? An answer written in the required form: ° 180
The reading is ° 145
